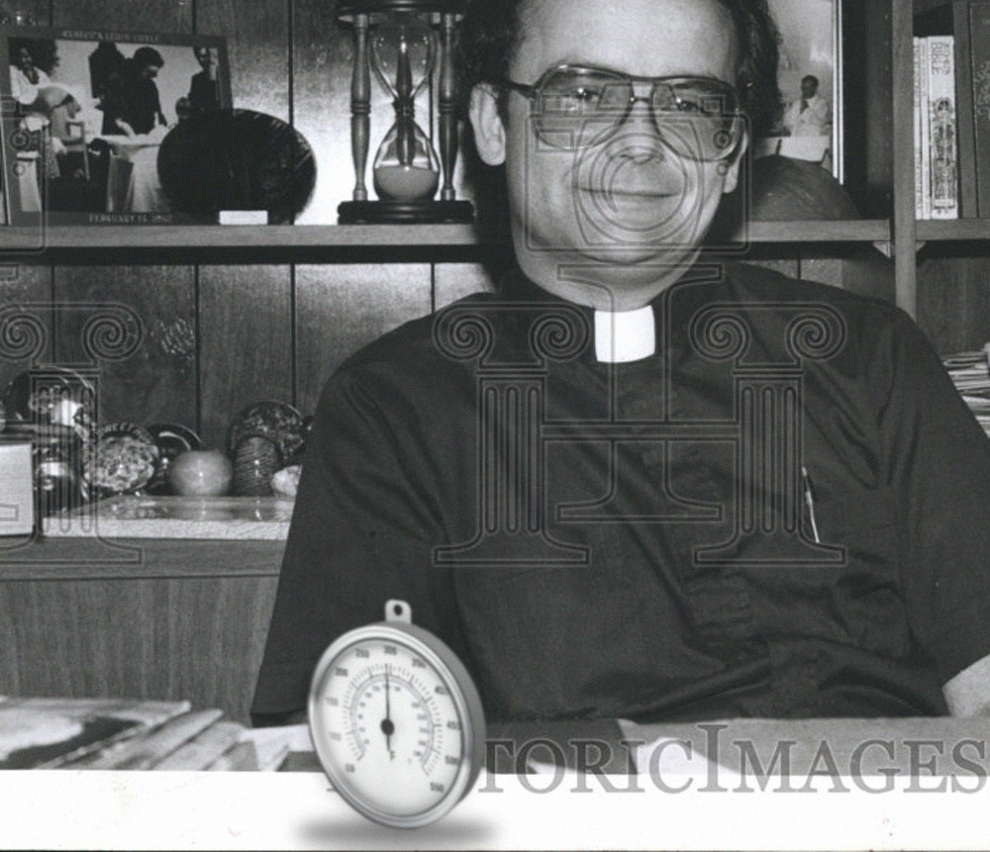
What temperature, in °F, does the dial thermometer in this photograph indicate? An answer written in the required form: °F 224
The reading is °F 300
